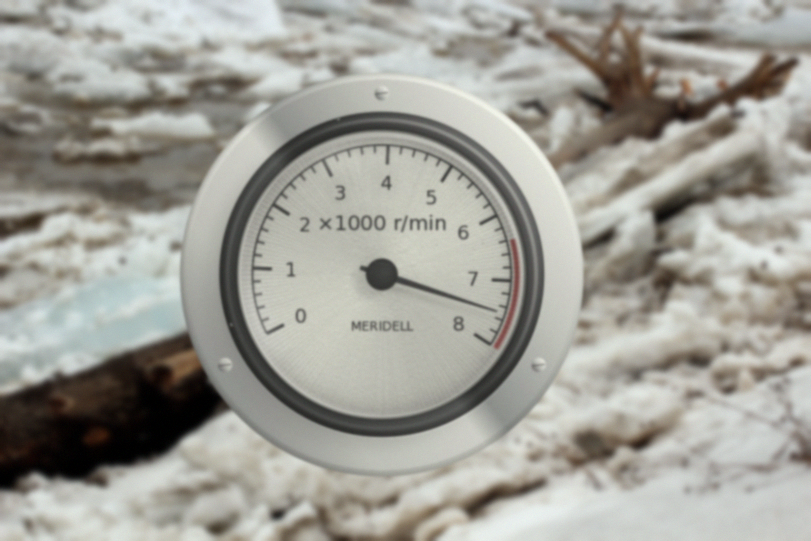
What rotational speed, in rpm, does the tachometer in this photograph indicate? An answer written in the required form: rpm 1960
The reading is rpm 7500
